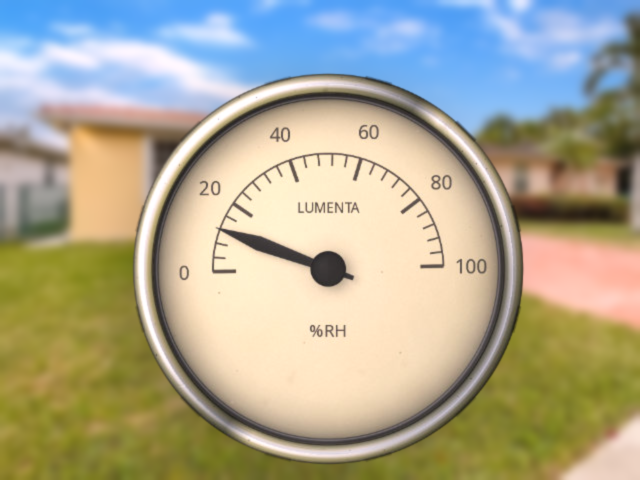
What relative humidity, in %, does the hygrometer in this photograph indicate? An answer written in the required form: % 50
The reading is % 12
